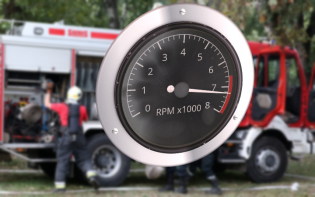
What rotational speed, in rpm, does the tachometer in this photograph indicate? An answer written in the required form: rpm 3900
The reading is rpm 7200
